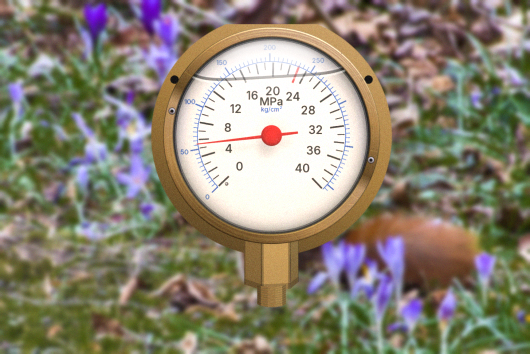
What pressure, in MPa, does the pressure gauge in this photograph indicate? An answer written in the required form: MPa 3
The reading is MPa 5.5
